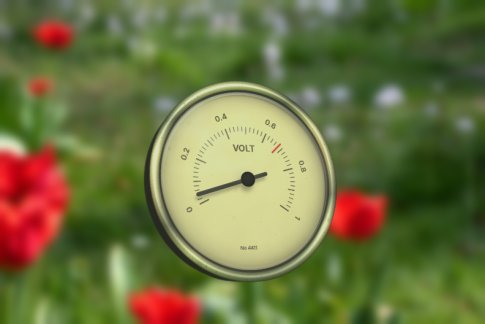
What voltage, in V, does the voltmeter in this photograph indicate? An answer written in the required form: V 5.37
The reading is V 0.04
